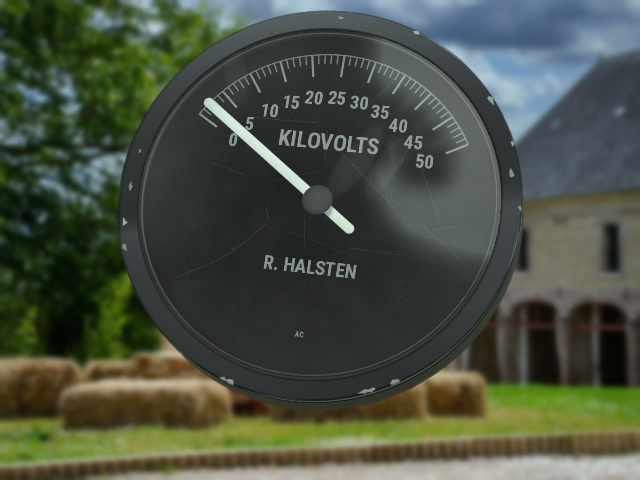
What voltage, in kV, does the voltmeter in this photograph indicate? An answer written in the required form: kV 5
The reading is kV 2
